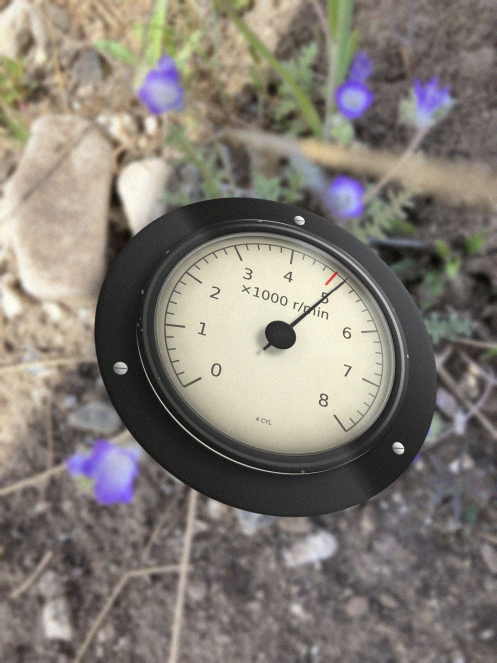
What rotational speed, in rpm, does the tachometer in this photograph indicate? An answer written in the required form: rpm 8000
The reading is rpm 5000
